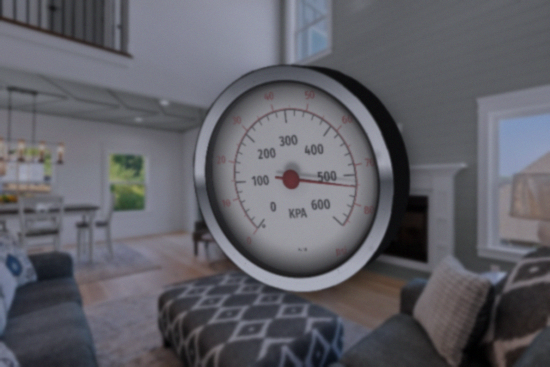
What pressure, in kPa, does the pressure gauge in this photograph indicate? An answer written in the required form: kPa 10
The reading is kPa 520
